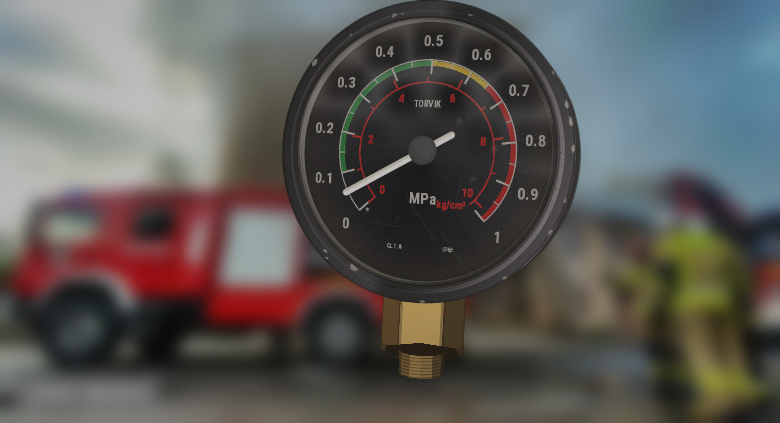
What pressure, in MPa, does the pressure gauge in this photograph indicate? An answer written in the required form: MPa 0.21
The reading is MPa 0.05
